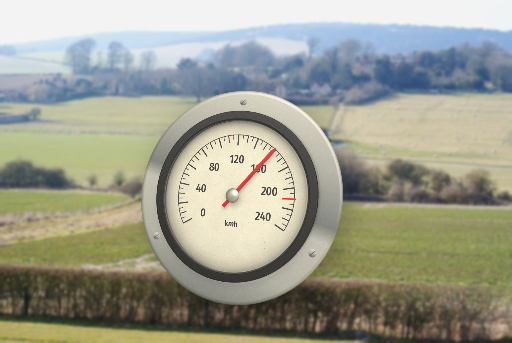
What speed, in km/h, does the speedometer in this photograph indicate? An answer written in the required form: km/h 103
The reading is km/h 160
